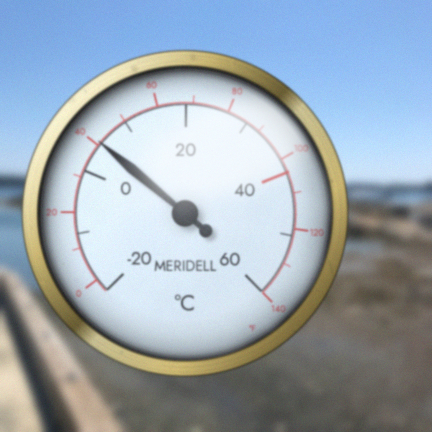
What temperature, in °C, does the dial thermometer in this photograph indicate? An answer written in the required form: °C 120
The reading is °C 5
